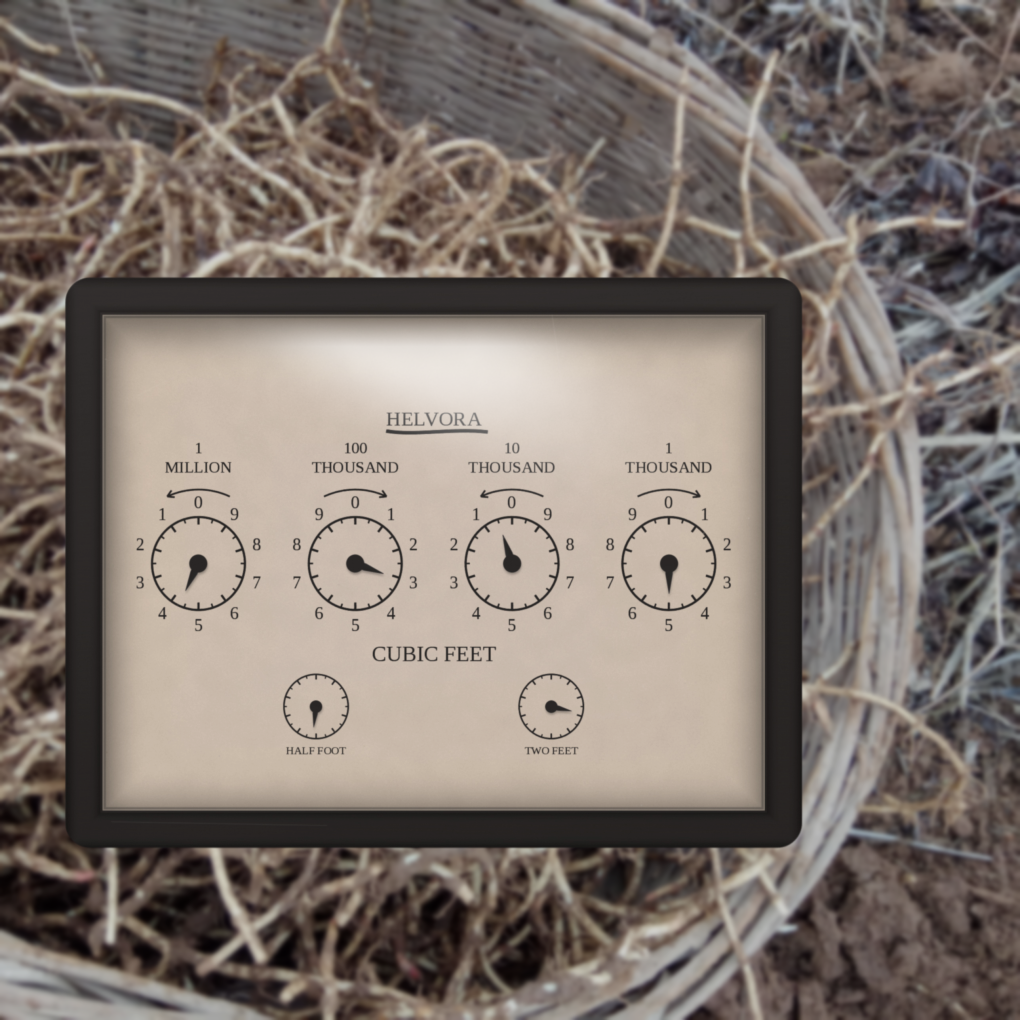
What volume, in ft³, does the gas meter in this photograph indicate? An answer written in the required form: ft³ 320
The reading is ft³ 430500
